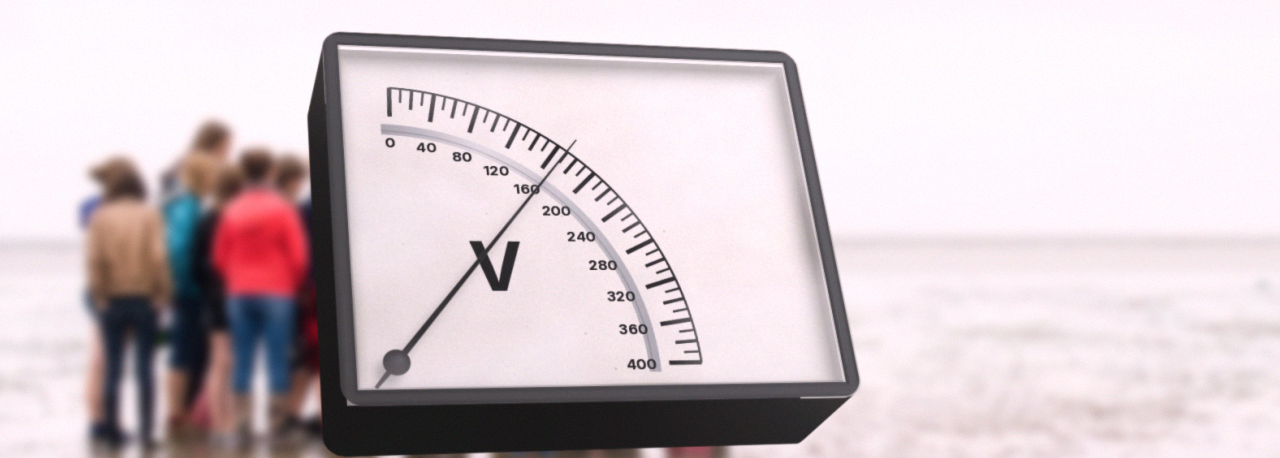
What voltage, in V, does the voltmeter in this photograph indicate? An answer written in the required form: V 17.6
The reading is V 170
